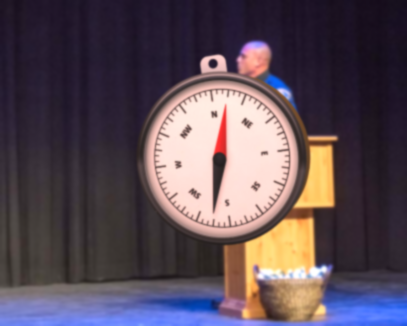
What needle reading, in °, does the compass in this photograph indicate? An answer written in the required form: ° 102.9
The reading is ° 15
